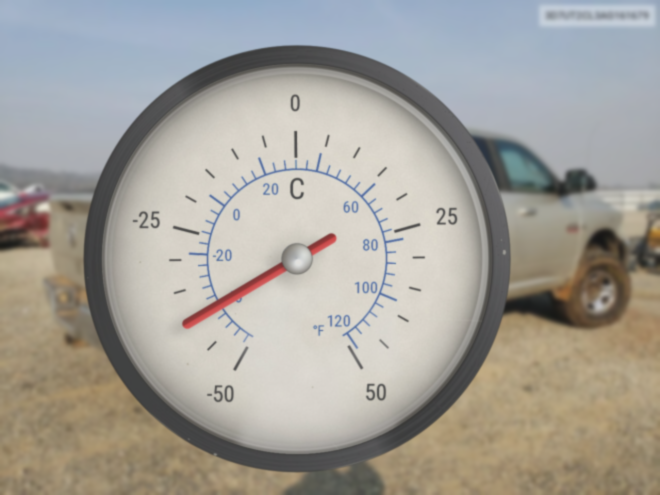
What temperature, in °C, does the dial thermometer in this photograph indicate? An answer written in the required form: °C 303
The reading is °C -40
